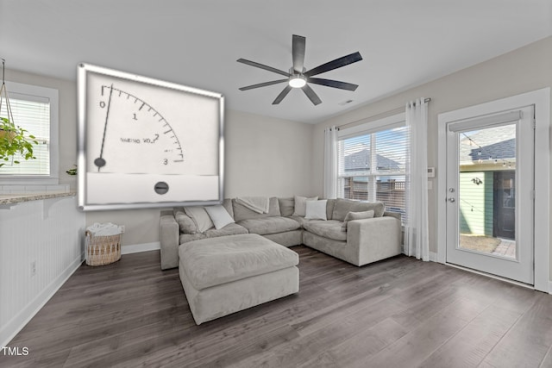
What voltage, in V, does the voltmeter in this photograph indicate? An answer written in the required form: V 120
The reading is V 0.2
